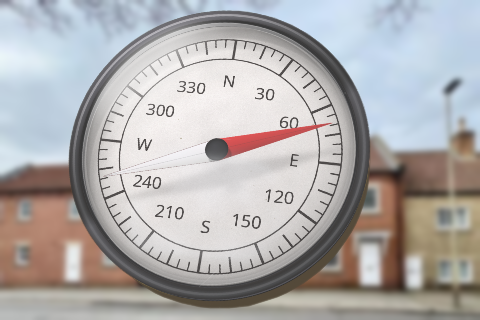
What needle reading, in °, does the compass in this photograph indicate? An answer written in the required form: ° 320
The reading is ° 70
